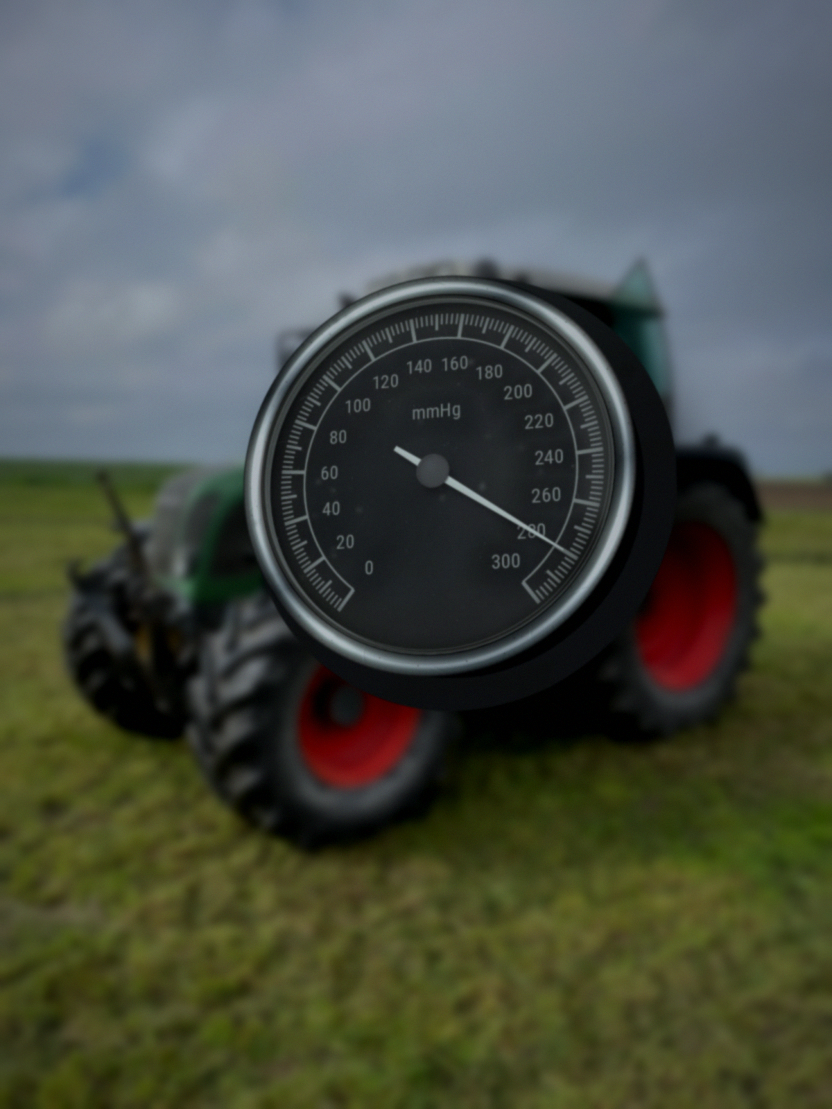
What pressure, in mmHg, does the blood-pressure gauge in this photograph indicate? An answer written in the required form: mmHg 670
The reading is mmHg 280
